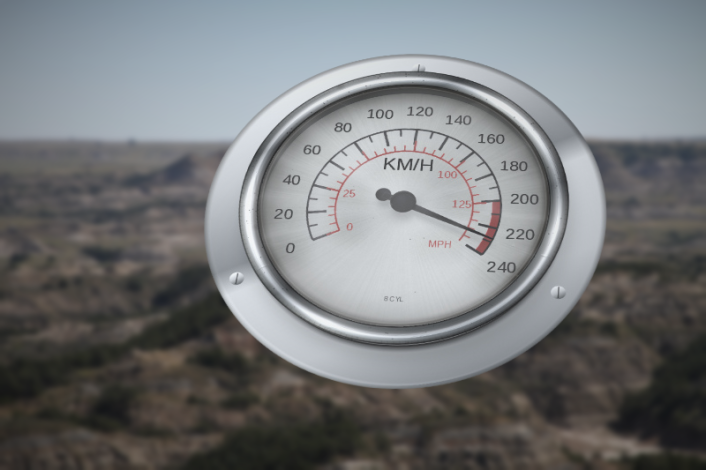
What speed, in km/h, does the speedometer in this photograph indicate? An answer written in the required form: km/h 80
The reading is km/h 230
